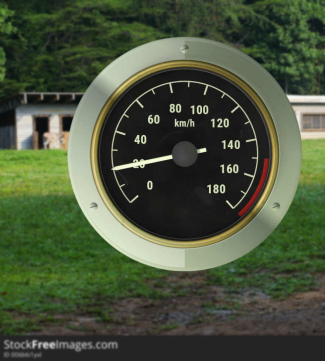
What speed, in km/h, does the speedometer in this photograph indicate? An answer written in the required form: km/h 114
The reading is km/h 20
